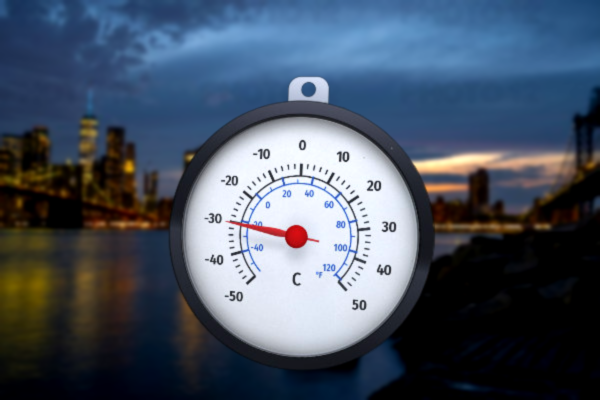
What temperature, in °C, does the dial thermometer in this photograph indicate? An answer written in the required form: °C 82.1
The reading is °C -30
